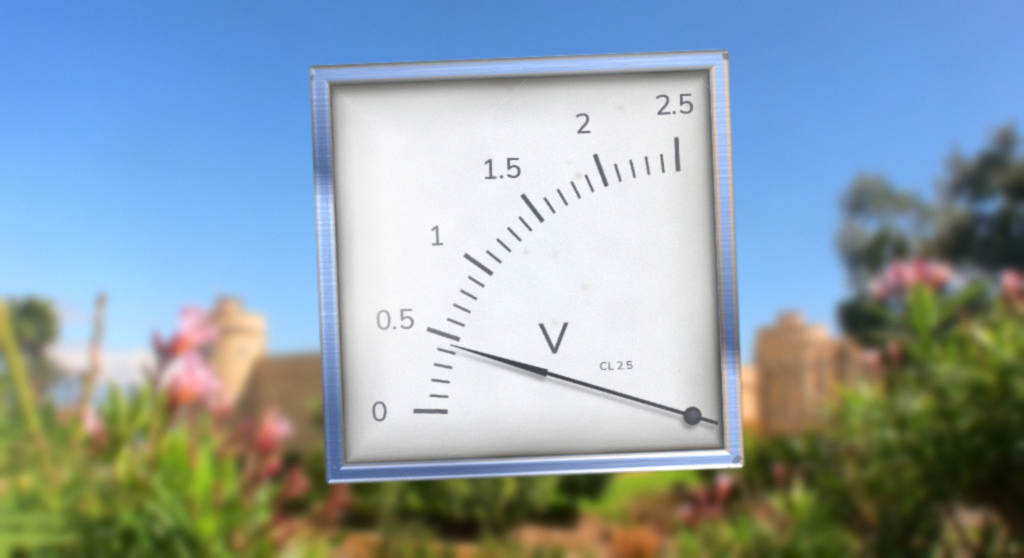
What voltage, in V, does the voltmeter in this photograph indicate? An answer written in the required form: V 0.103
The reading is V 0.45
